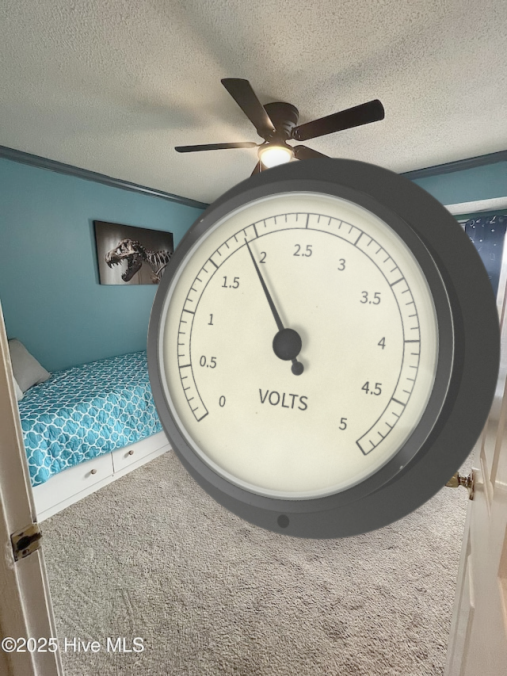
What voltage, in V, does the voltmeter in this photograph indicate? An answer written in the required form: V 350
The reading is V 1.9
